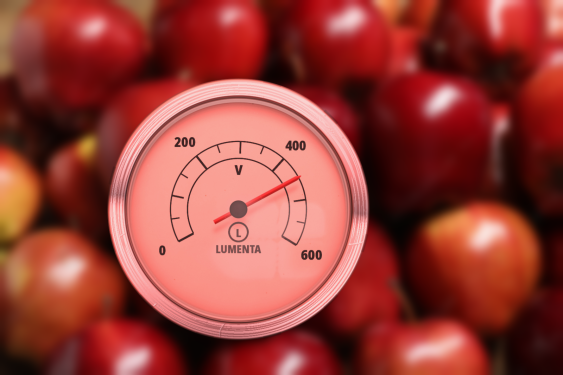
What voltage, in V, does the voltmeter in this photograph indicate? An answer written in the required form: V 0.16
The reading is V 450
